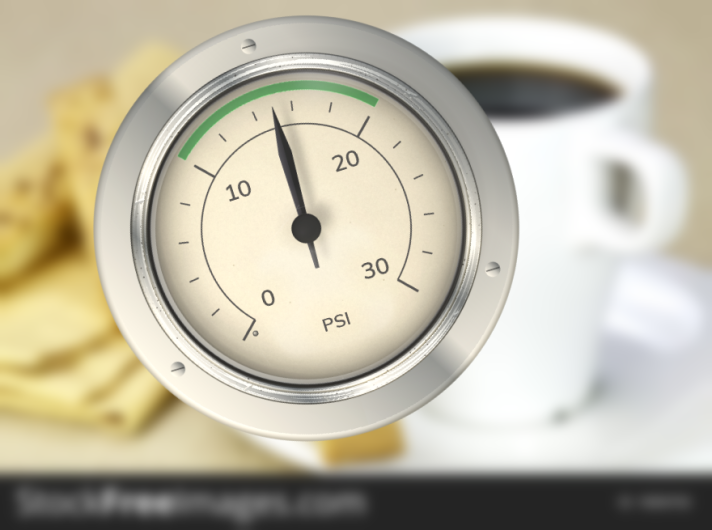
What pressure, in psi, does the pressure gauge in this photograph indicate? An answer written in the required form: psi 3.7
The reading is psi 15
